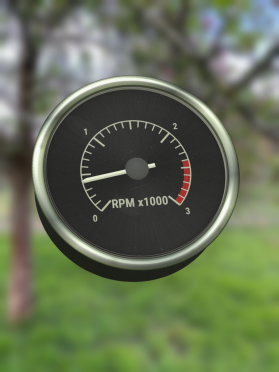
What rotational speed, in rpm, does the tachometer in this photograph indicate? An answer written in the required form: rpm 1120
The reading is rpm 400
